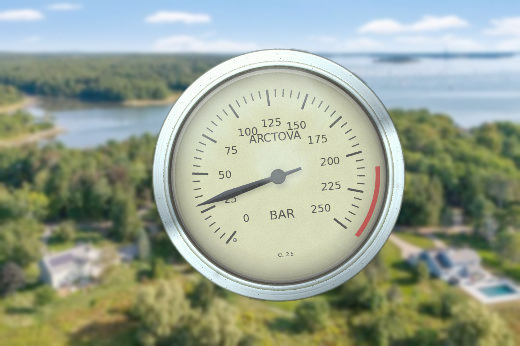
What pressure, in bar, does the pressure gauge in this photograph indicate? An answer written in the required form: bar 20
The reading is bar 30
